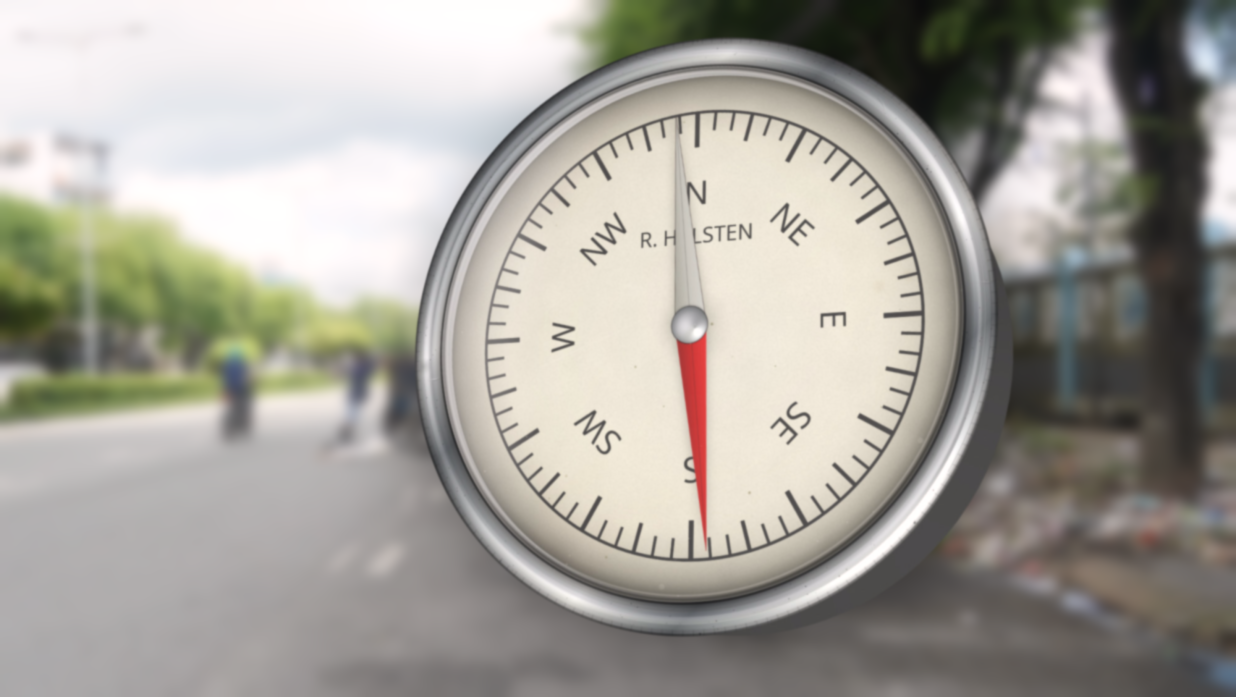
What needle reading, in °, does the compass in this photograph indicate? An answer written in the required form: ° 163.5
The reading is ° 175
